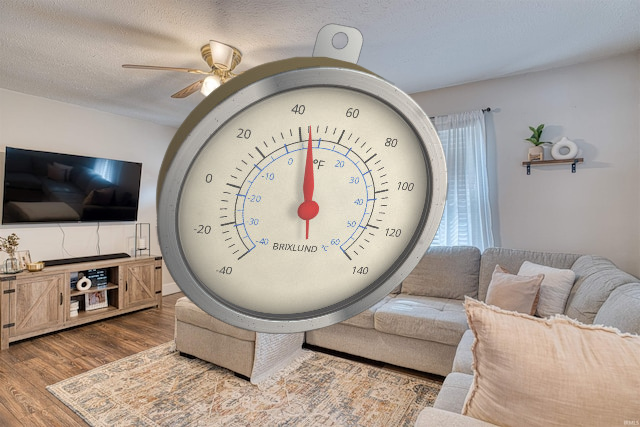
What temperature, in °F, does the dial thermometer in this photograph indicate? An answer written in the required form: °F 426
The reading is °F 44
